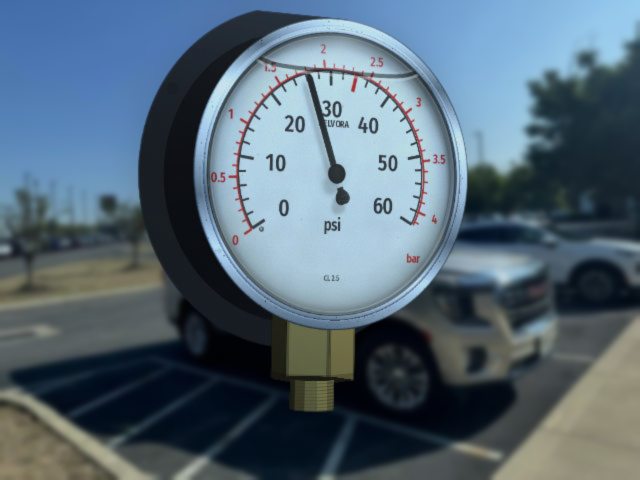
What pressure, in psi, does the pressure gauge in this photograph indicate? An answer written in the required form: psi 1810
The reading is psi 26
